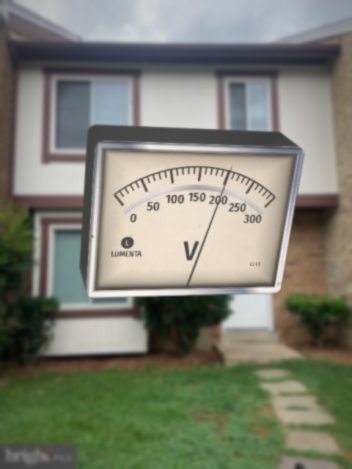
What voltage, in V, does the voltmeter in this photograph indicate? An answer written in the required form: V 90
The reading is V 200
